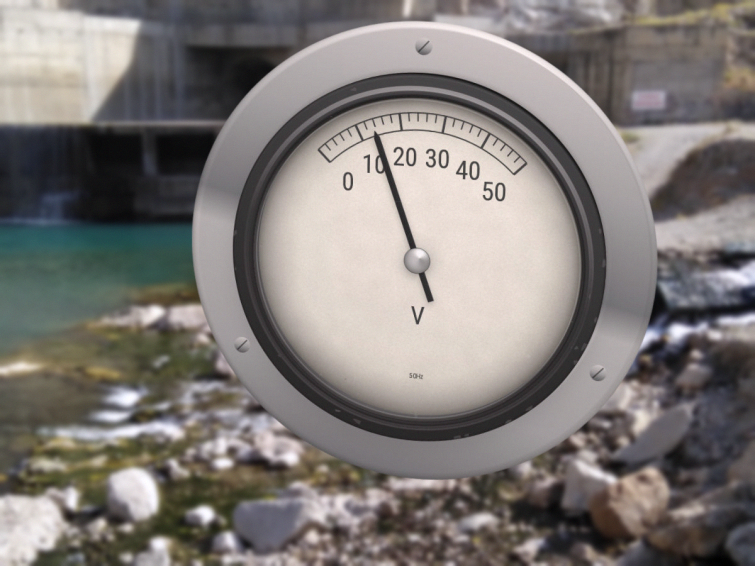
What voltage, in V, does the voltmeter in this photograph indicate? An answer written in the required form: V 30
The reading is V 14
